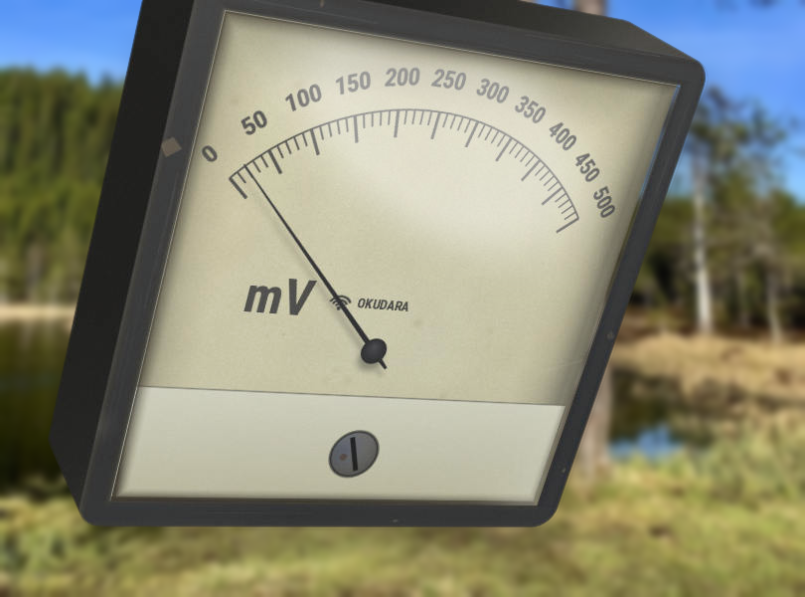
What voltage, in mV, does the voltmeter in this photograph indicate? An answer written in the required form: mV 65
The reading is mV 20
